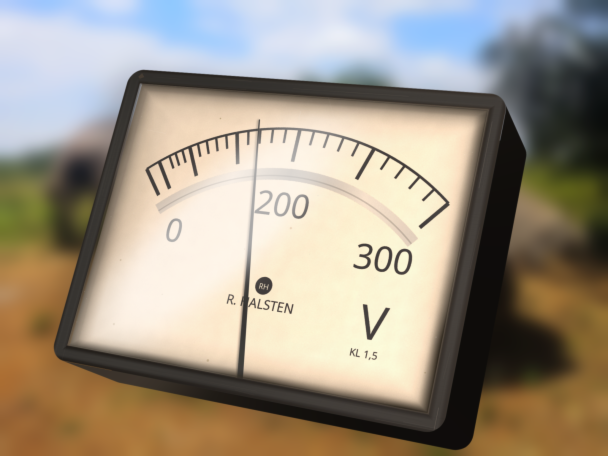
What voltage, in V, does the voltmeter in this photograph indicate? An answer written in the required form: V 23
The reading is V 170
